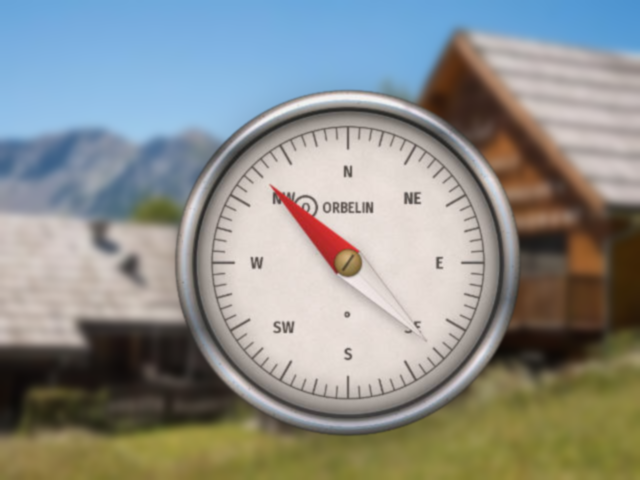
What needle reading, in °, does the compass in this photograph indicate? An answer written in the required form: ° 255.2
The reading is ° 315
